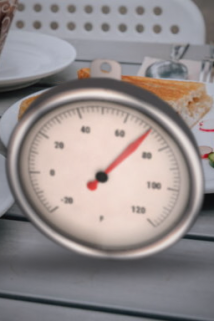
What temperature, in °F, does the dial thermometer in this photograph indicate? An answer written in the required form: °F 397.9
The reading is °F 70
